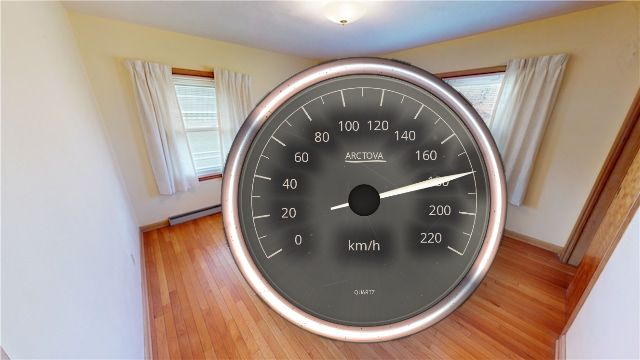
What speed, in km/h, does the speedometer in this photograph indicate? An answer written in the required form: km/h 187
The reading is km/h 180
